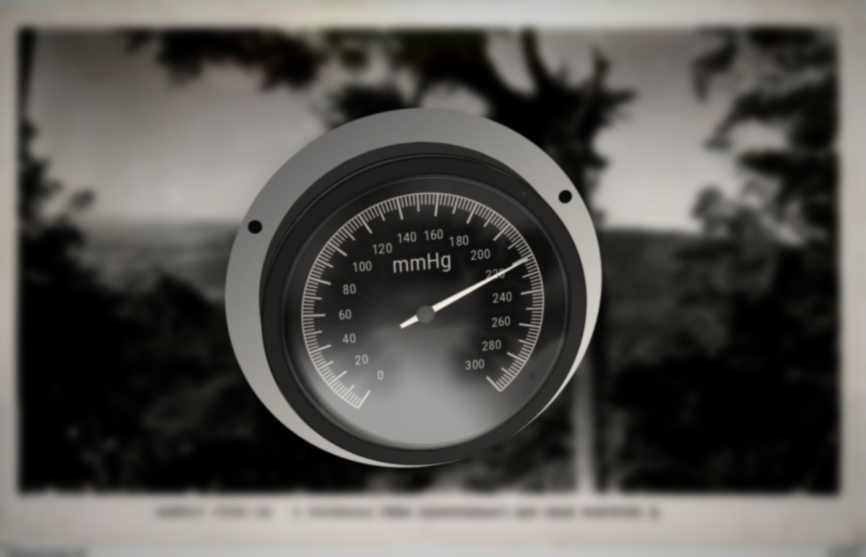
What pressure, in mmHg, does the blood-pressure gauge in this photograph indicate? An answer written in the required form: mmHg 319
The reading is mmHg 220
